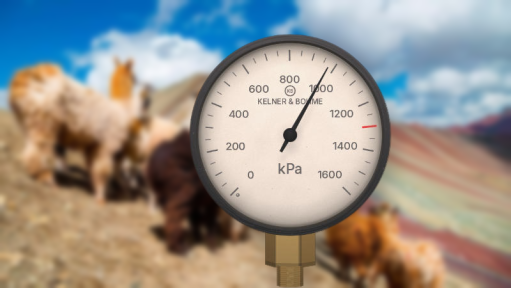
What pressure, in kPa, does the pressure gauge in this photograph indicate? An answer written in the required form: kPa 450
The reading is kPa 975
